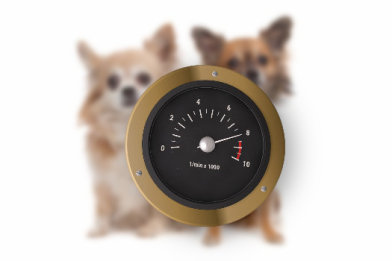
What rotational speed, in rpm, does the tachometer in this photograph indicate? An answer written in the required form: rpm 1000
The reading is rpm 8000
